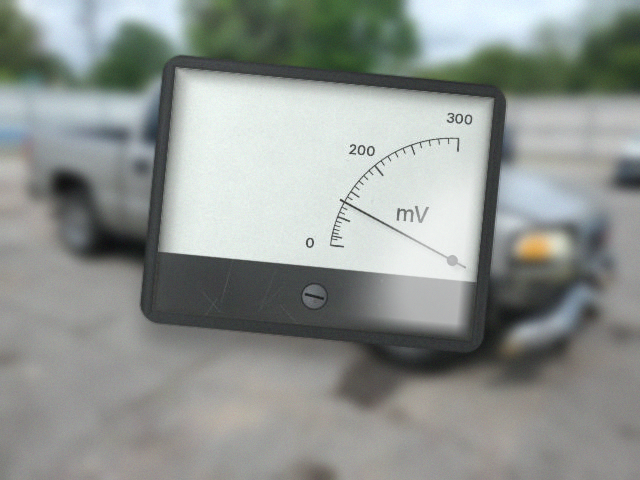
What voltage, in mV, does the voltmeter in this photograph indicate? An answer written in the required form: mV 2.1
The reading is mV 130
